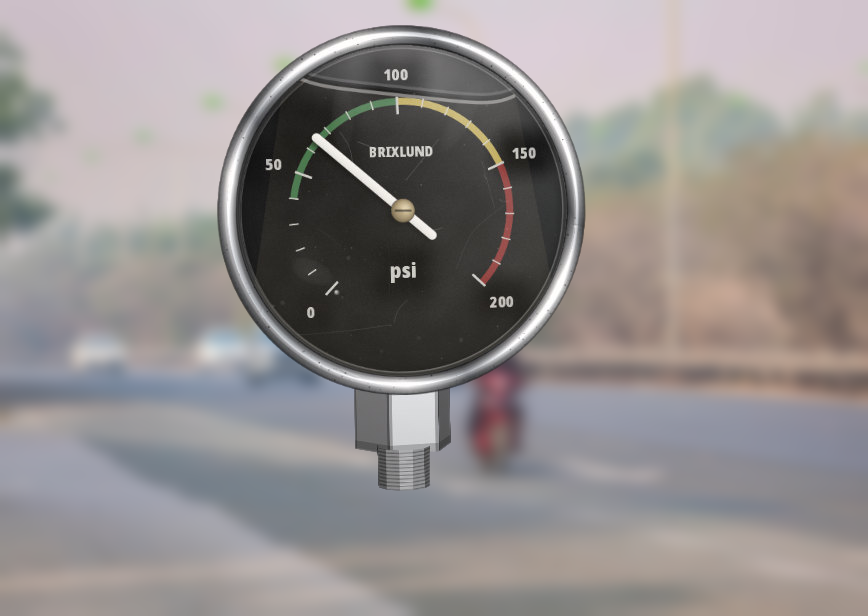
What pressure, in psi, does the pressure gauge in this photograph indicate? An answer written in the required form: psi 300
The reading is psi 65
